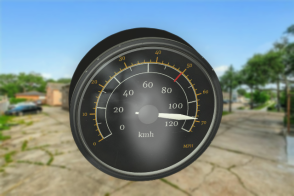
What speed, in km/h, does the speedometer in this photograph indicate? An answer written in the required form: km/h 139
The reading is km/h 110
